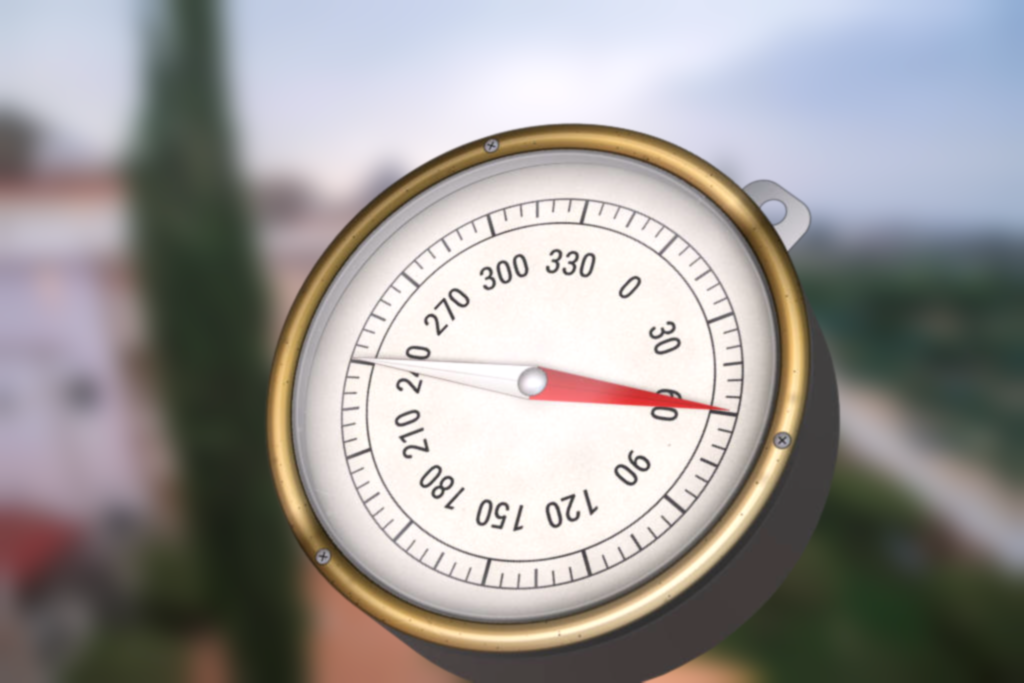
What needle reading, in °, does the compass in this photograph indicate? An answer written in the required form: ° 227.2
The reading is ° 60
